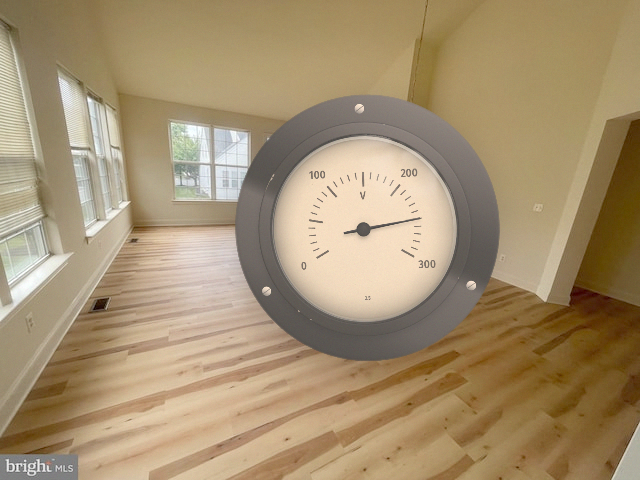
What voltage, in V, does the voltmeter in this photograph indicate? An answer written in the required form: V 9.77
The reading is V 250
